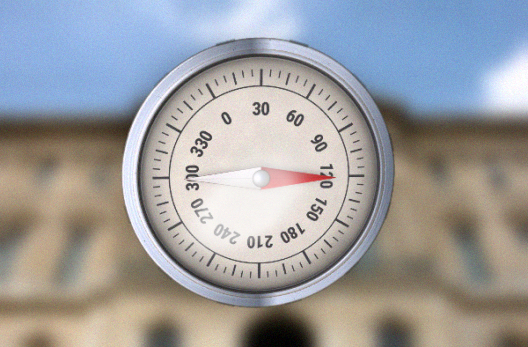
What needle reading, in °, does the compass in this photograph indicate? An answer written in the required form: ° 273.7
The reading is ° 120
